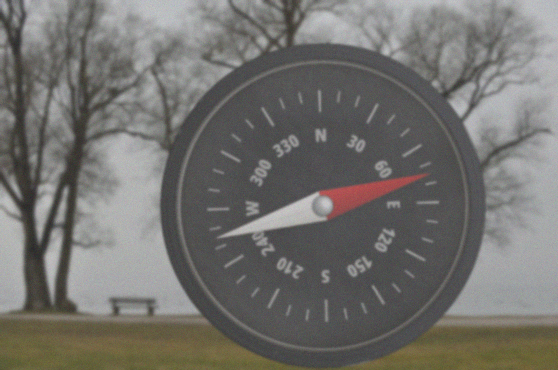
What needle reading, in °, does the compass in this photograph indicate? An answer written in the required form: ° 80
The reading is ° 75
